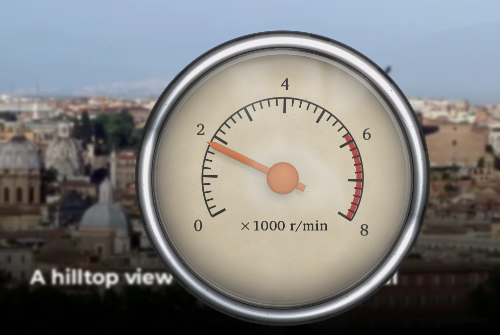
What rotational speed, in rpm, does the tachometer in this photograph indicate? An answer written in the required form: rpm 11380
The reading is rpm 1800
